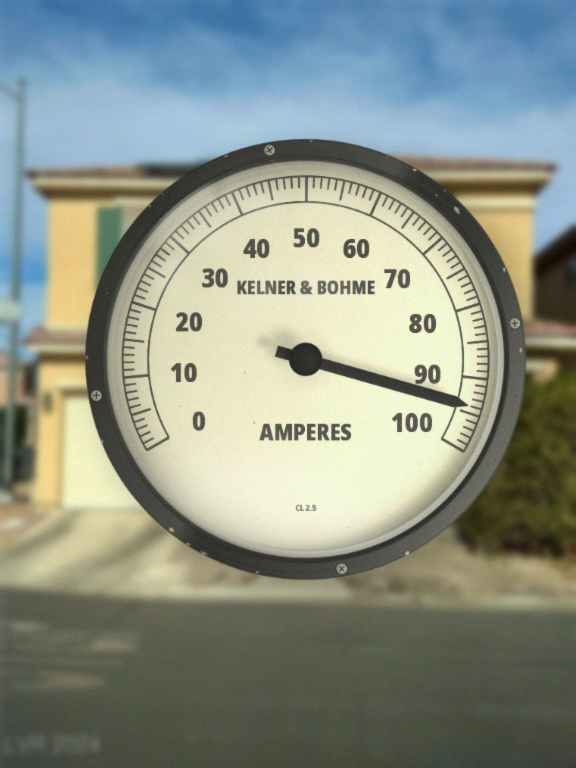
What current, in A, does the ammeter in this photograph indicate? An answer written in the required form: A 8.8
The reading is A 94
